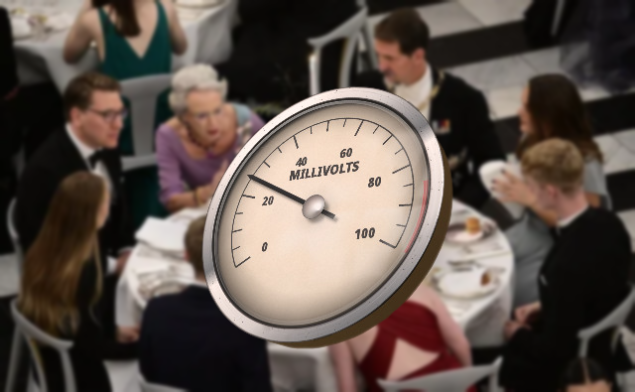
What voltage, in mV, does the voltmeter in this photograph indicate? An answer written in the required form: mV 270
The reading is mV 25
